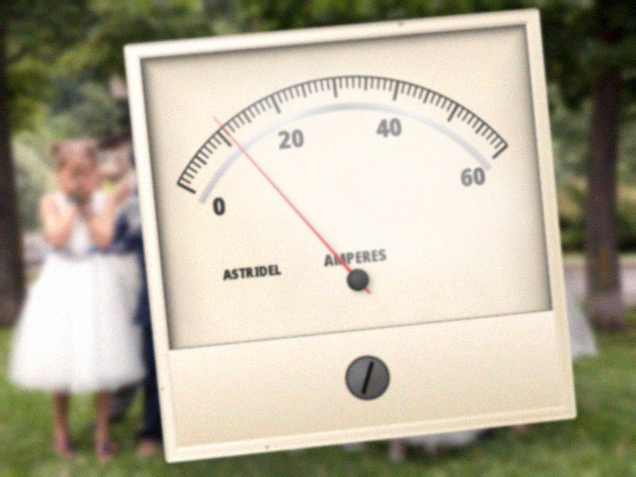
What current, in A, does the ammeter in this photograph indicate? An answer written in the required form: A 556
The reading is A 11
